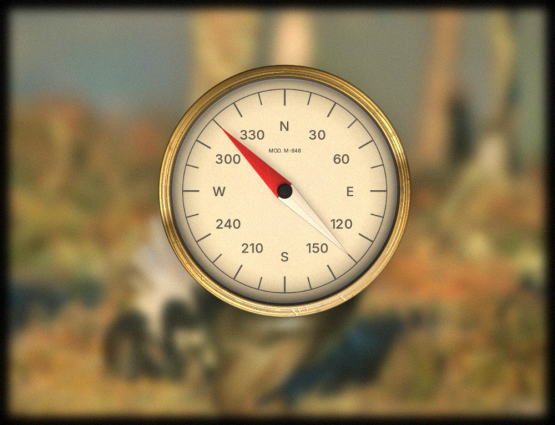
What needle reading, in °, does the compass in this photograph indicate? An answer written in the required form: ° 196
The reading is ° 315
